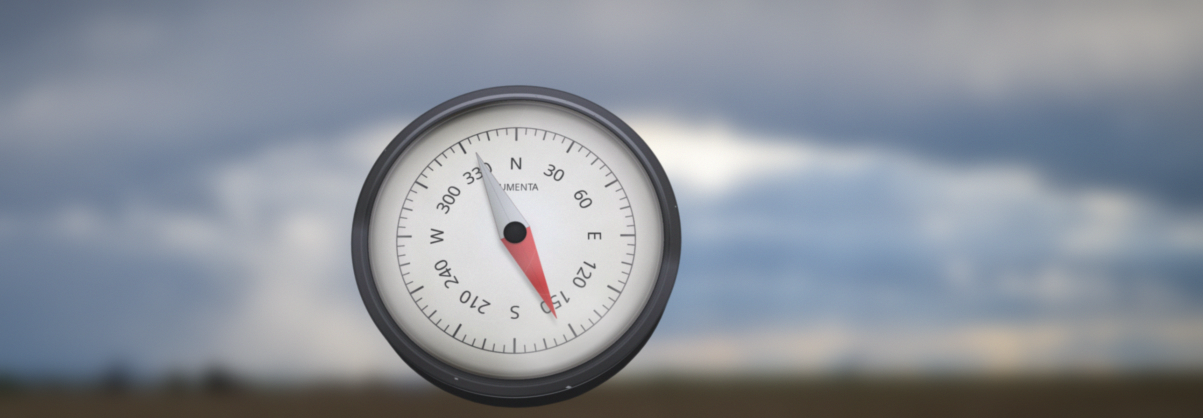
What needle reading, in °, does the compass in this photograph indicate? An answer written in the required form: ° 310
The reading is ° 155
